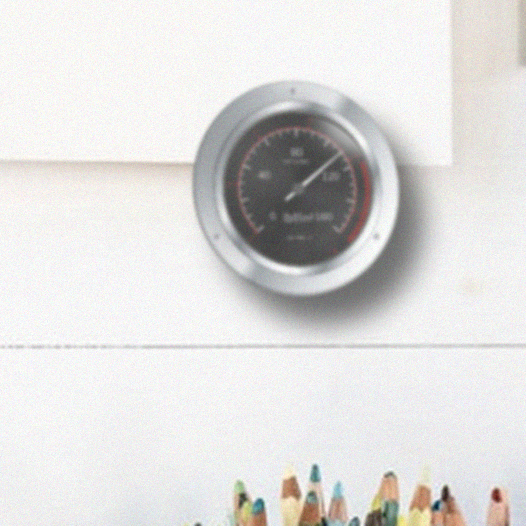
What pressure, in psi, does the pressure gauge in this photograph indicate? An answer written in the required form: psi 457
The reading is psi 110
